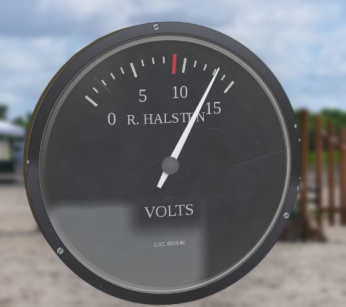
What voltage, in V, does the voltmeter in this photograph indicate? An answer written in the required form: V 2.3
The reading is V 13
